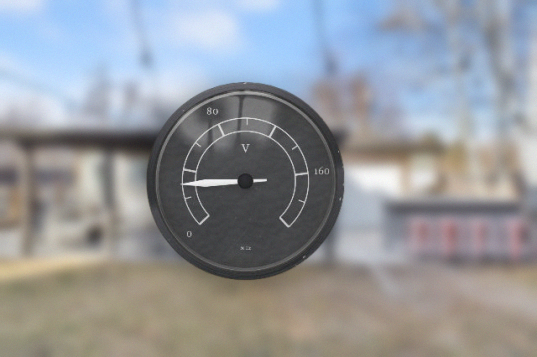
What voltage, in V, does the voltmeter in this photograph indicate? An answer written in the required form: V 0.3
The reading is V 30
